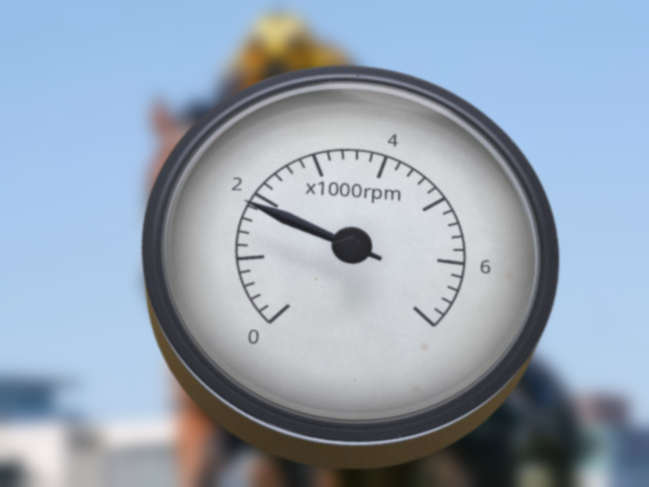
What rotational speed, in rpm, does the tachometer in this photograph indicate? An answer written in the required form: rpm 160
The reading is rpm 1800
